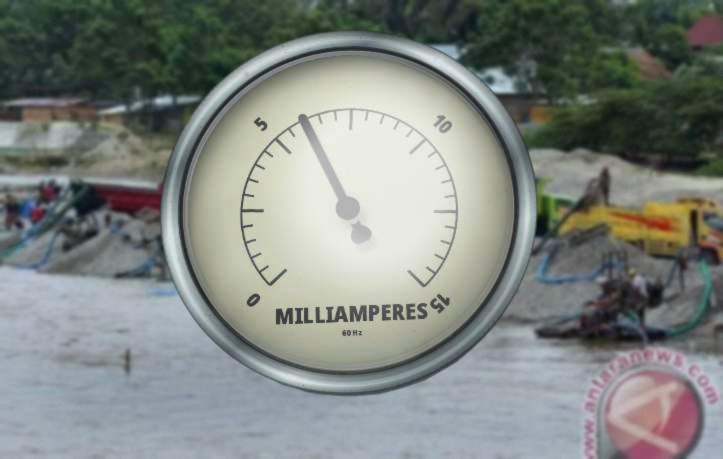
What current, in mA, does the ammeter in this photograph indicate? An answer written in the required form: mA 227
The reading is mA 6
